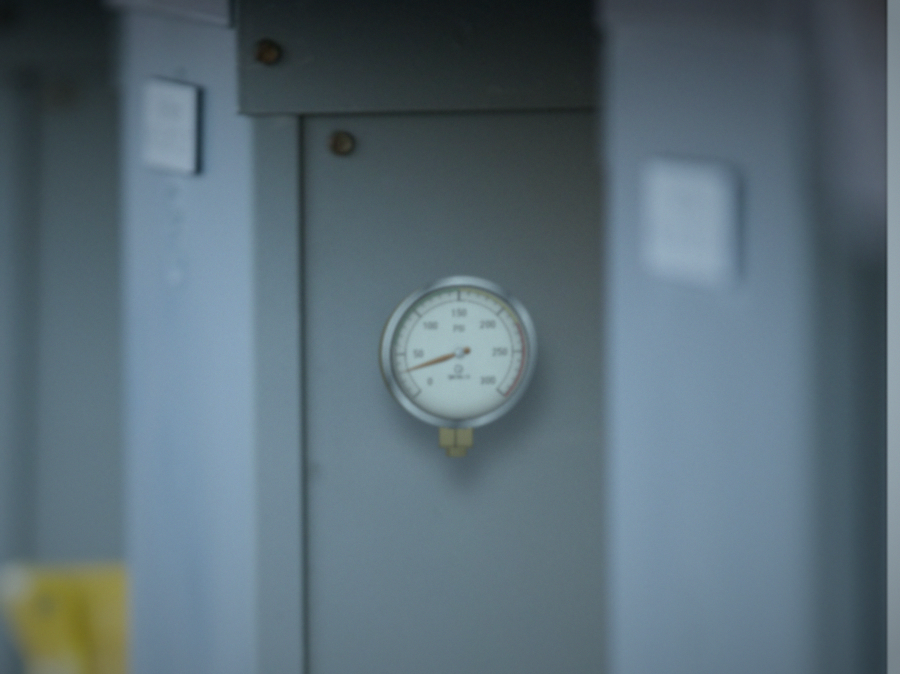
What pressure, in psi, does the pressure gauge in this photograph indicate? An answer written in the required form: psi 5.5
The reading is psi 30
